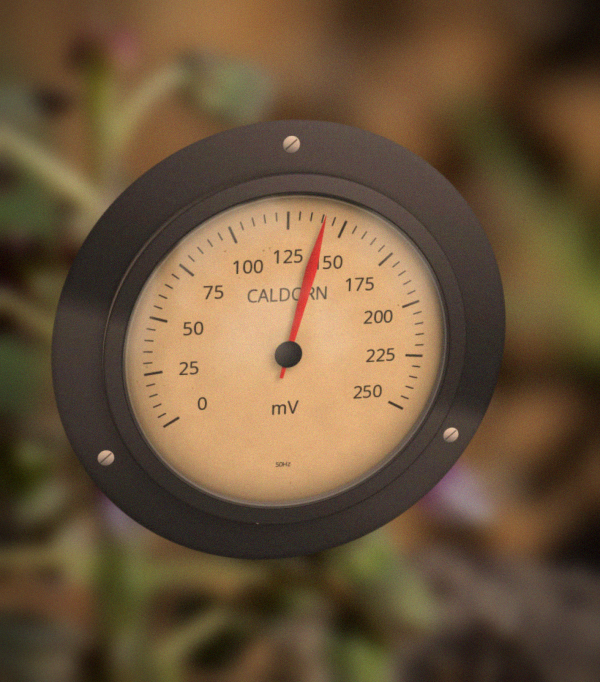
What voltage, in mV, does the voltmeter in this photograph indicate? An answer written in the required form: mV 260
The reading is mV 140
